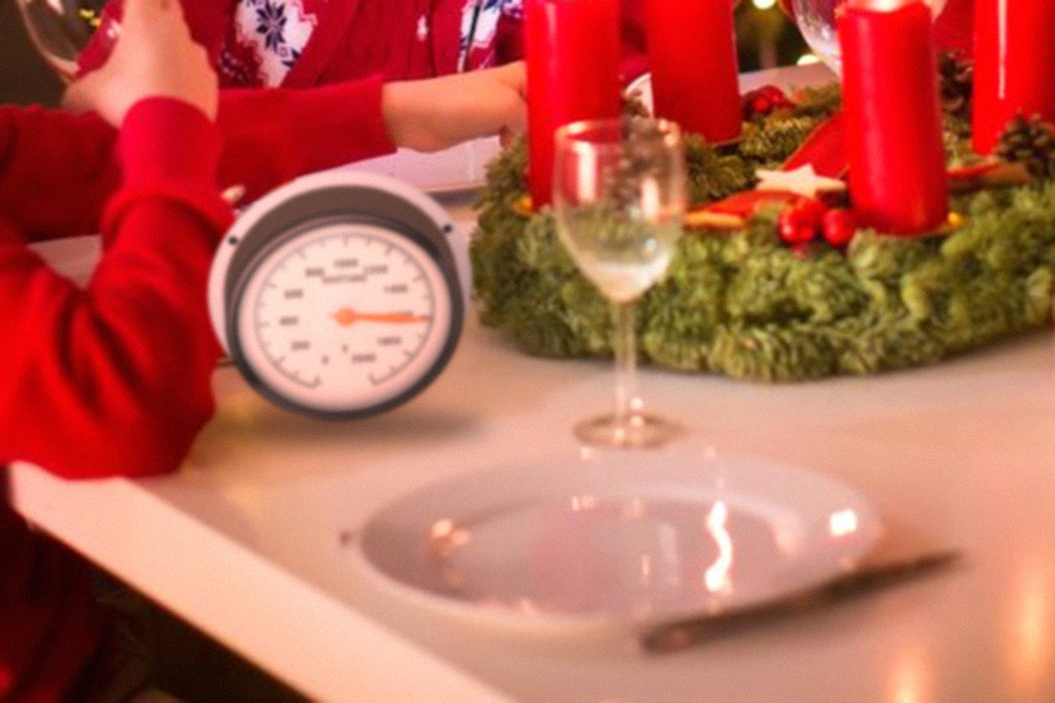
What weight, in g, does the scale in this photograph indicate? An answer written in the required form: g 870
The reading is g 1600
